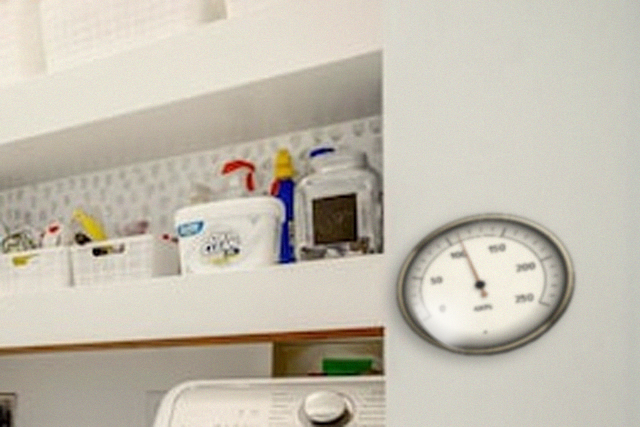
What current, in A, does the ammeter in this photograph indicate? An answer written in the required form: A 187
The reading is A 110
